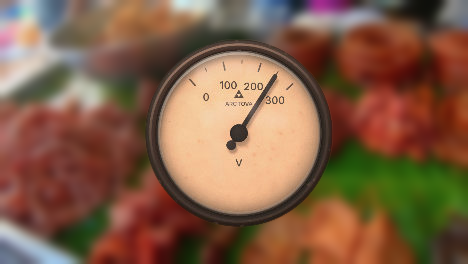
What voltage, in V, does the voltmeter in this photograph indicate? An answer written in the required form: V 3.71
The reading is V 250
